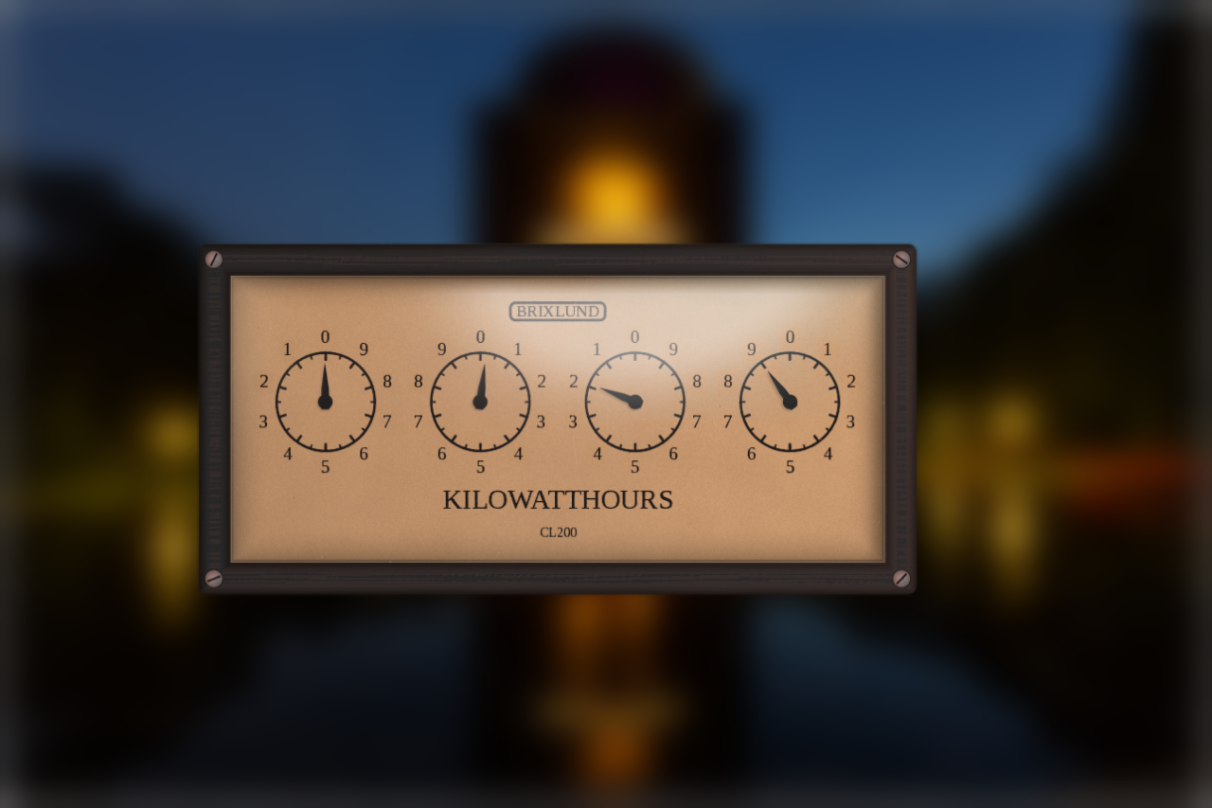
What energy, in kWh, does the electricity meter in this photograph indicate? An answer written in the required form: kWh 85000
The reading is kWh 19
